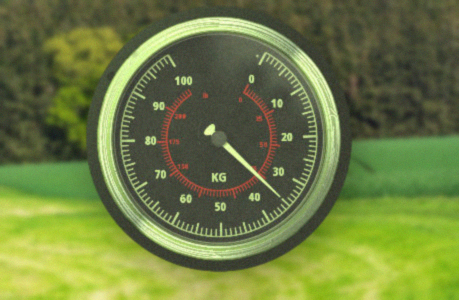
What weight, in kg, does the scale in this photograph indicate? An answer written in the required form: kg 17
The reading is kg 35
